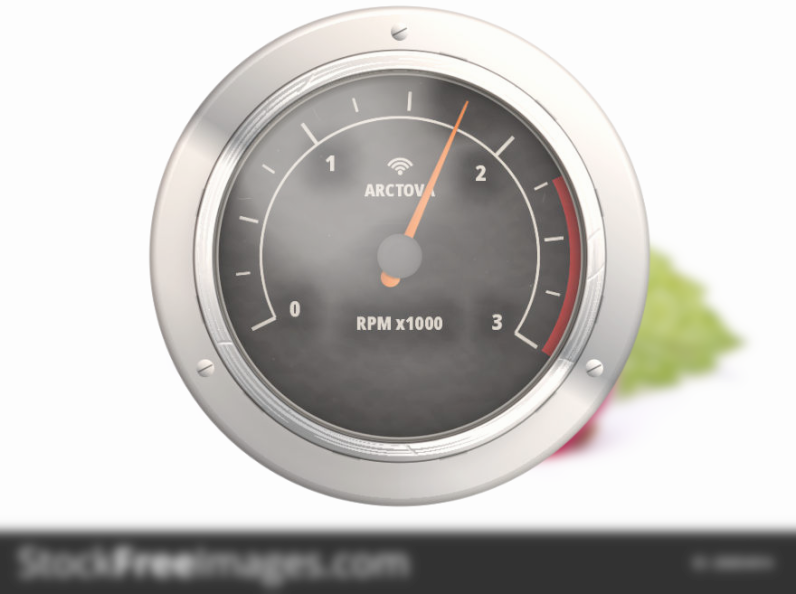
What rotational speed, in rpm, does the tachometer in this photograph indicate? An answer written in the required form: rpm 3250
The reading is rpm 1750
